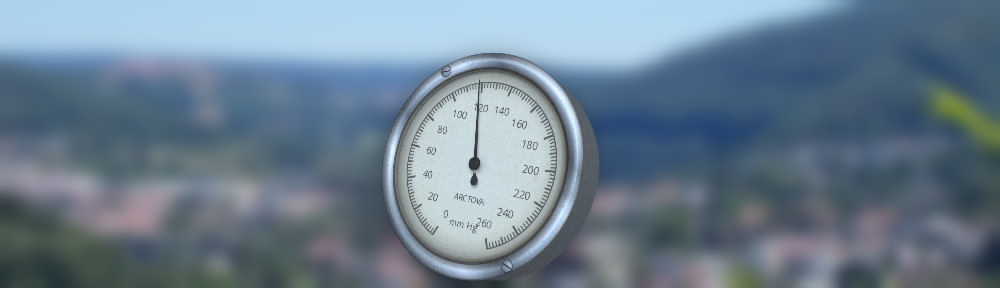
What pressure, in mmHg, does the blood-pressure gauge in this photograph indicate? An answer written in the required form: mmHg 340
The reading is mmHg 120
